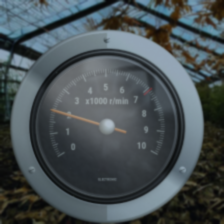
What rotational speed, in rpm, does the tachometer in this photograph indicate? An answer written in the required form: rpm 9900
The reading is rpm 2000
